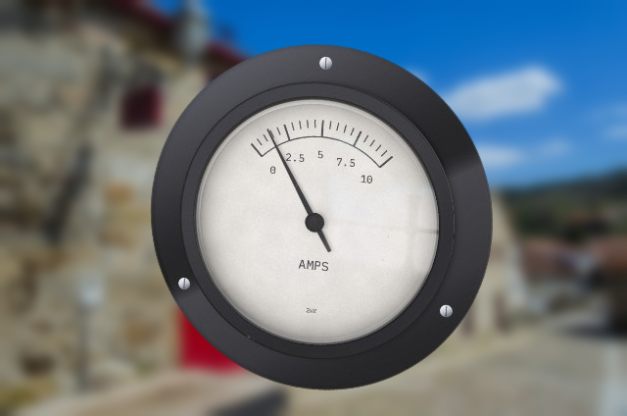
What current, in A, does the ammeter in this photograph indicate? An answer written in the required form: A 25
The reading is A 1.5
